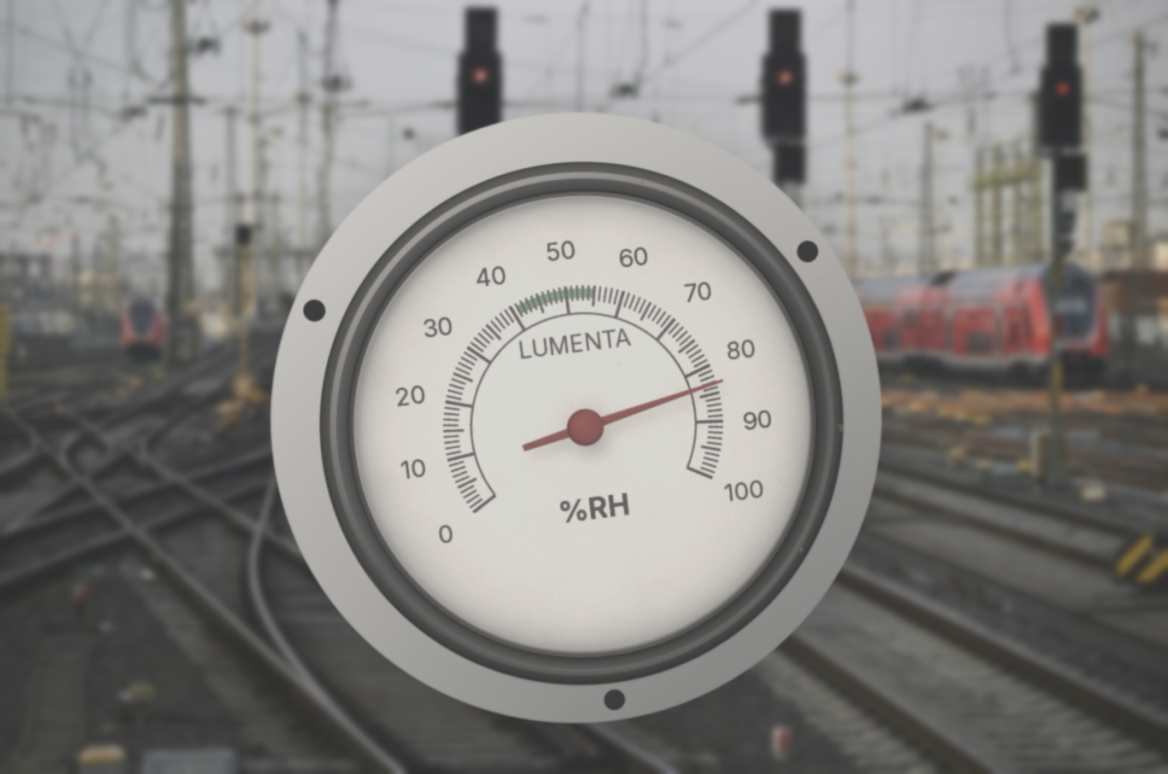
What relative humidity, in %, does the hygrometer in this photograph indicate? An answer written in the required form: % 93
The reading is % 83
